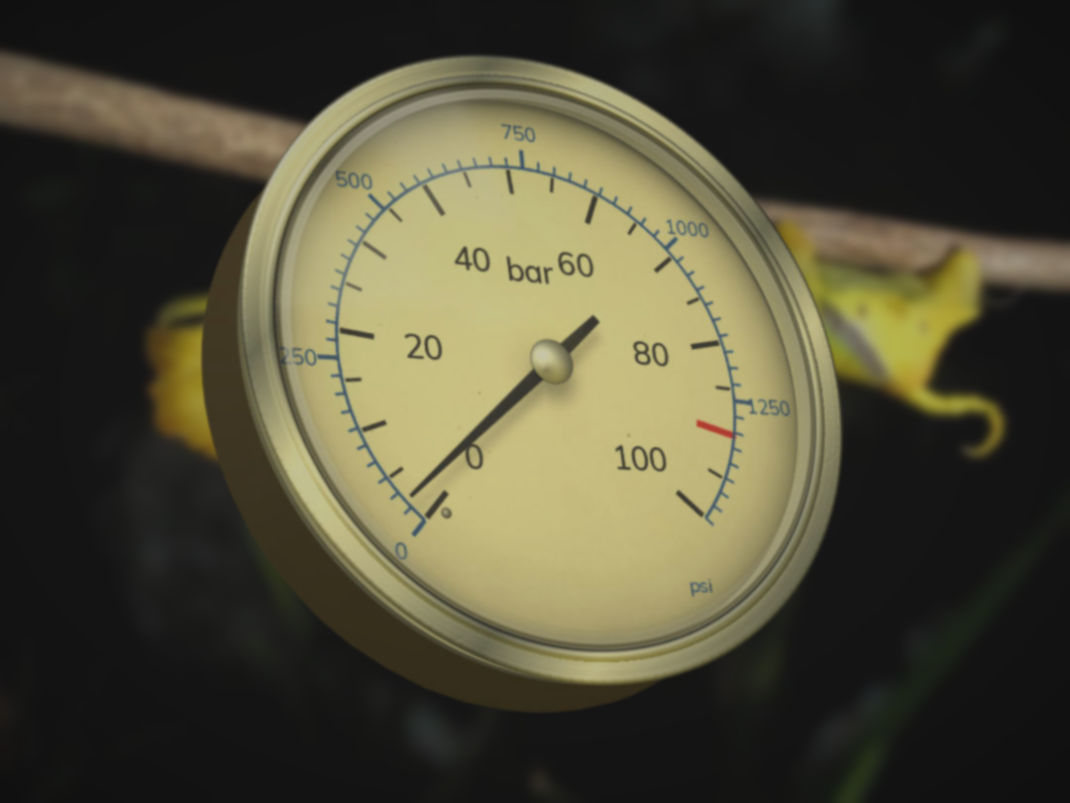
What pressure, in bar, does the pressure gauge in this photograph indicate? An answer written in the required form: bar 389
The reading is bar 2.5
